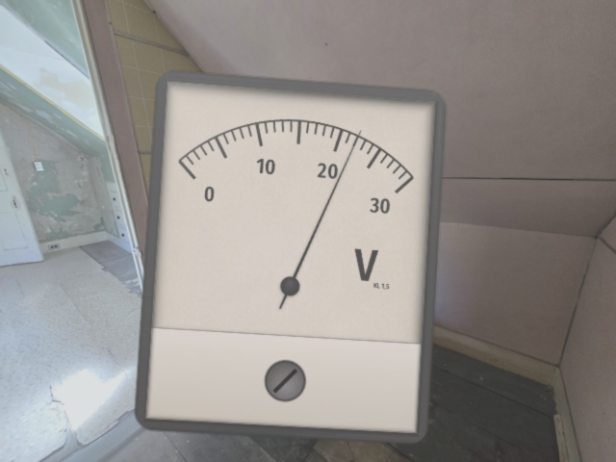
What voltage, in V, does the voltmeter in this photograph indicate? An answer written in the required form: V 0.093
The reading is V 22
